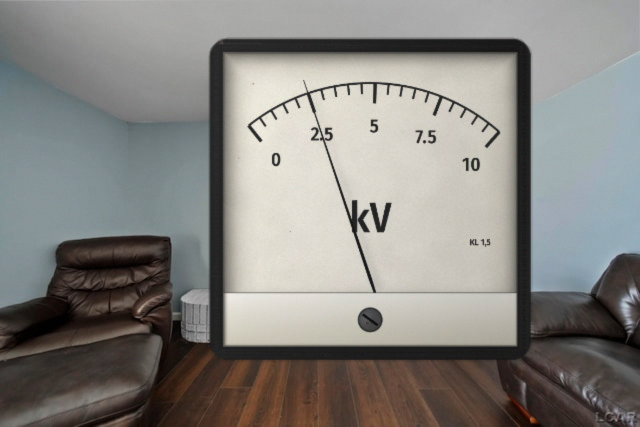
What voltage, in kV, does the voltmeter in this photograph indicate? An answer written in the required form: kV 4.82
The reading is kV 2.5
